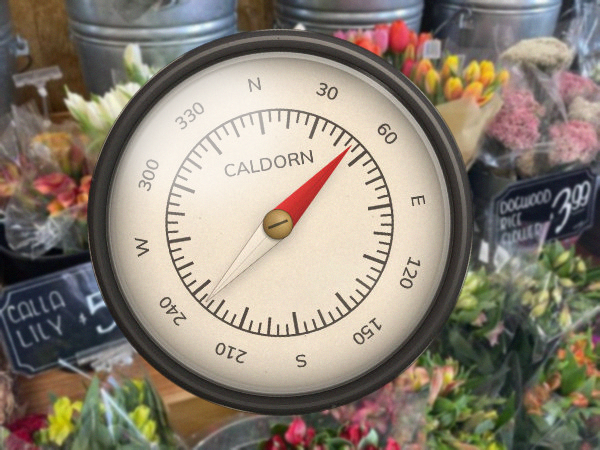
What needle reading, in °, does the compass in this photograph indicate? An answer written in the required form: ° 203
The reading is ° 52.5
